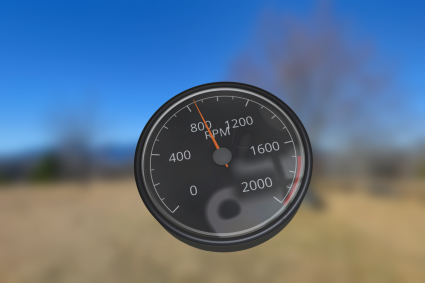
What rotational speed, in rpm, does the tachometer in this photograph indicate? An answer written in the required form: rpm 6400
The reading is rpm 850
